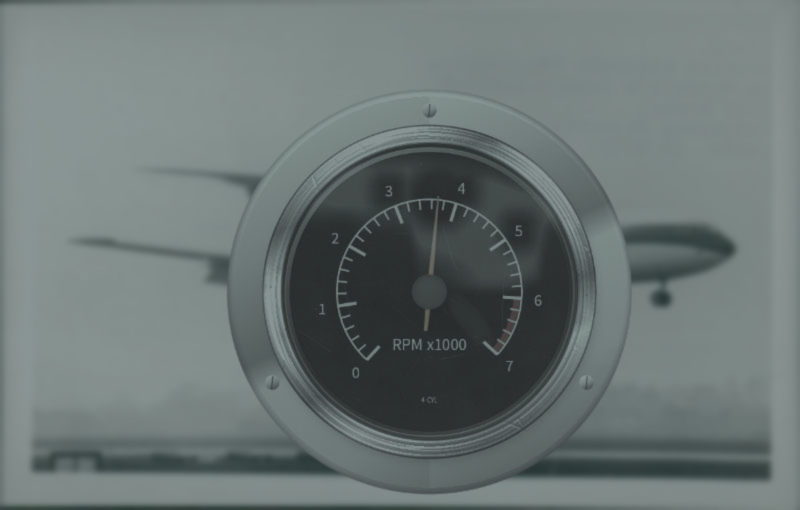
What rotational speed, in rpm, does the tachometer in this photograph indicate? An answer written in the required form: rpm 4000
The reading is rpm 3700
